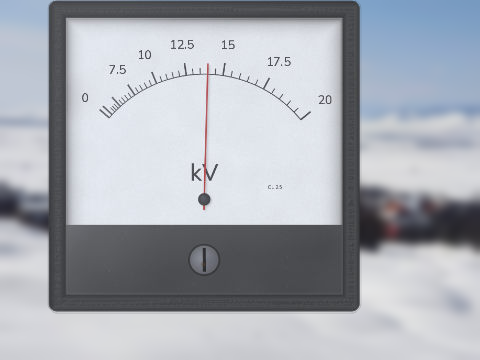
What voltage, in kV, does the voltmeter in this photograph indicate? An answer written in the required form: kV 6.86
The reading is kV 14
